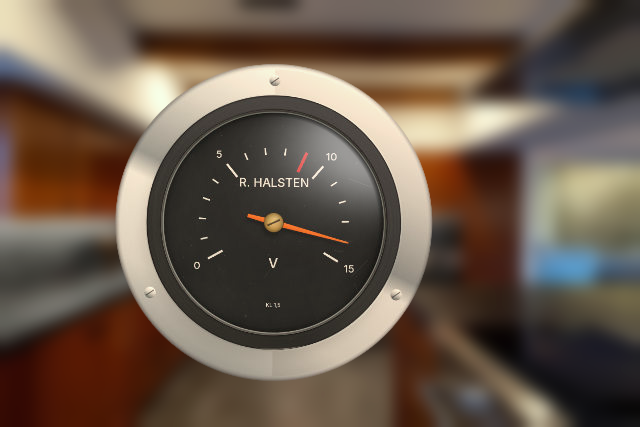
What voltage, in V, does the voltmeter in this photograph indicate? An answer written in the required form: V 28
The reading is V 14
